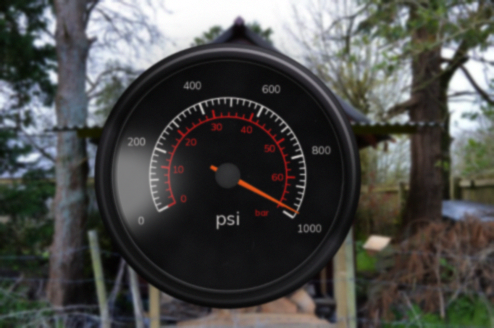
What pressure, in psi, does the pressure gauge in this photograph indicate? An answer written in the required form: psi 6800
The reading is psi 980
